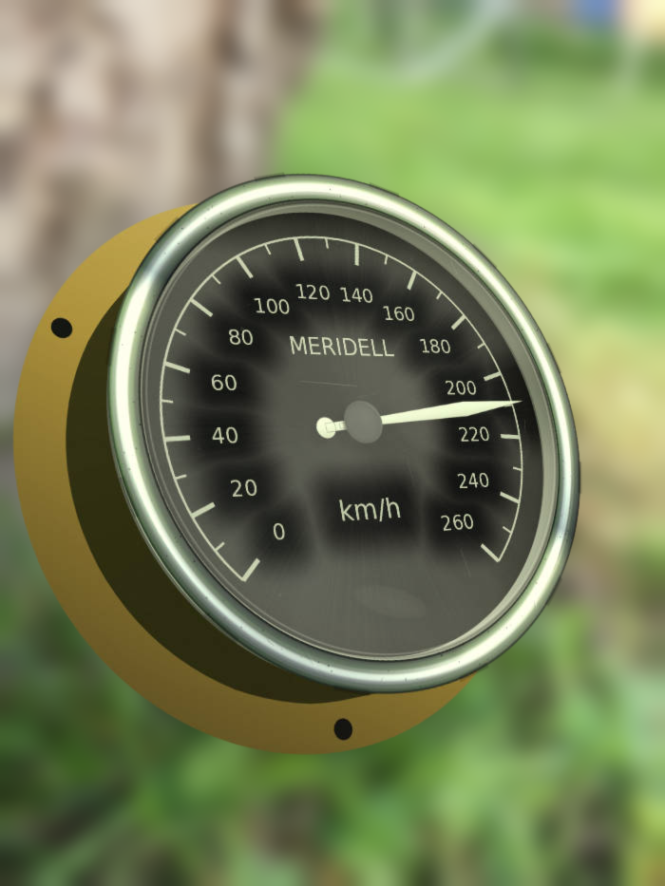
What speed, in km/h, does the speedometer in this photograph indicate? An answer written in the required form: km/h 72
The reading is km/h 210
